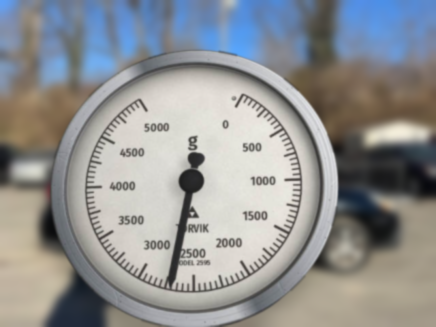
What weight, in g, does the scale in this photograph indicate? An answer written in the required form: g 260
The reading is g 2700
